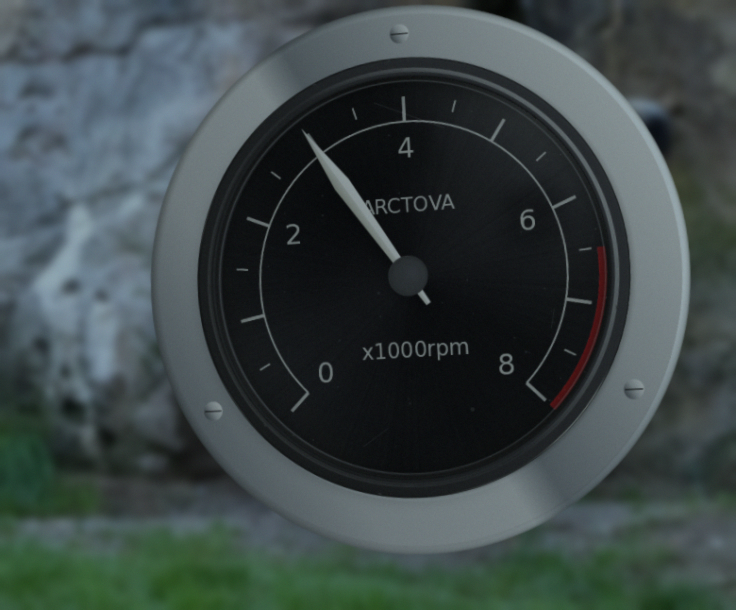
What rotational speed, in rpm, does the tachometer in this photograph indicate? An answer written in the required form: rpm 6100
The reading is rpm 3000
